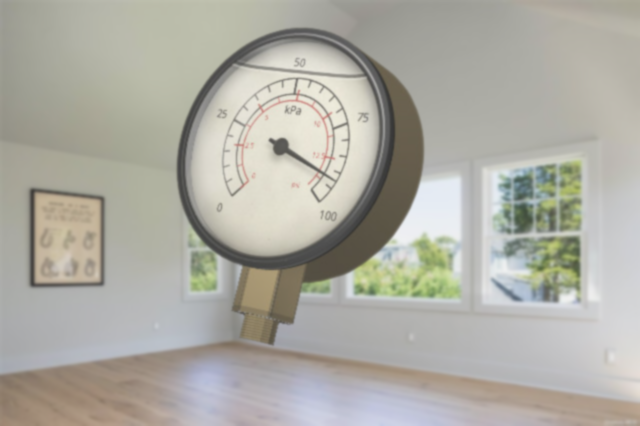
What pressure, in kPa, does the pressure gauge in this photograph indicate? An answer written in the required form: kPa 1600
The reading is kPa 92.5
